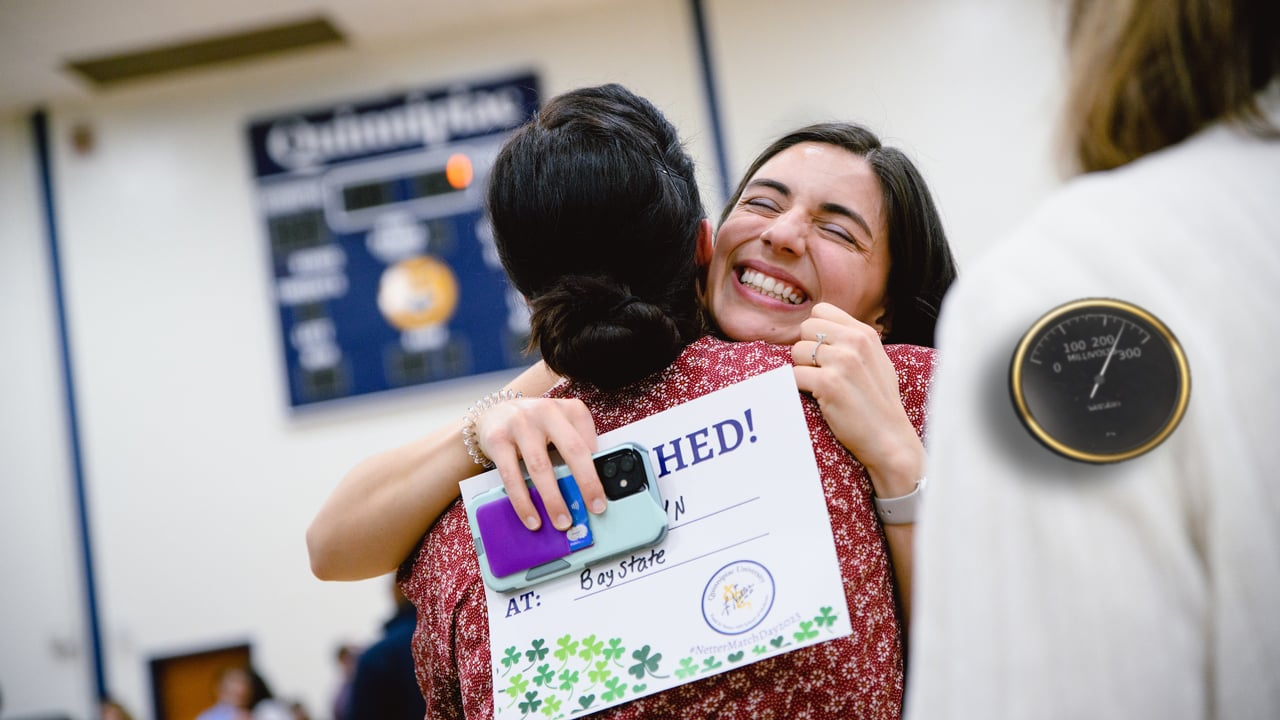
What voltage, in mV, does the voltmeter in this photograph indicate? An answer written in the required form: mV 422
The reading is mV 240
